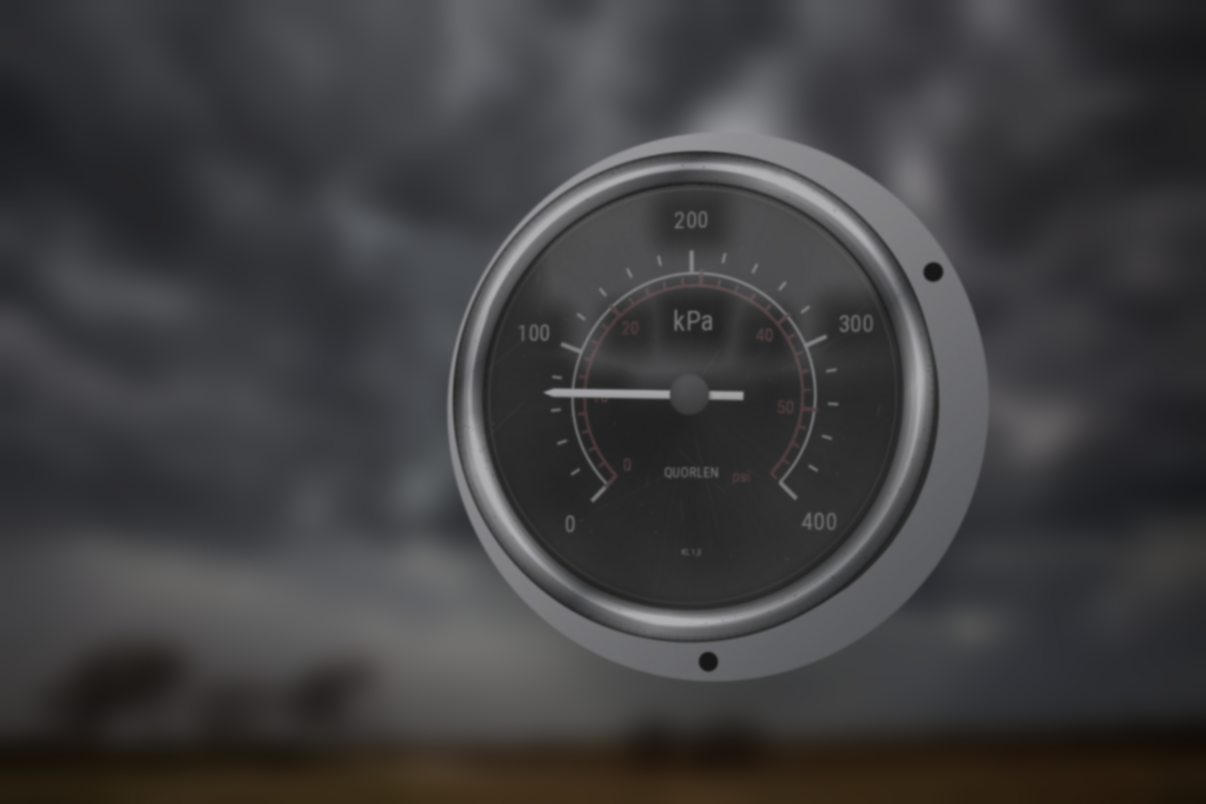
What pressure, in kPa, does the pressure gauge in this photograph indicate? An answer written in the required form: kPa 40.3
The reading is kPa 70
